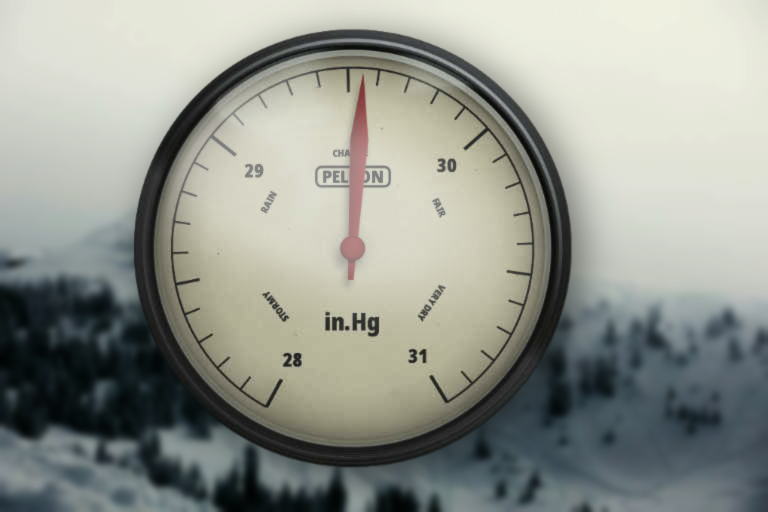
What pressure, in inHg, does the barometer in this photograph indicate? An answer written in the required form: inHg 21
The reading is inHg 29.55
